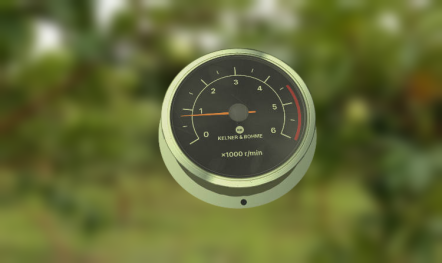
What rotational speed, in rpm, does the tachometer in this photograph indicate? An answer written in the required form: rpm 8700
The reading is rpm 750
